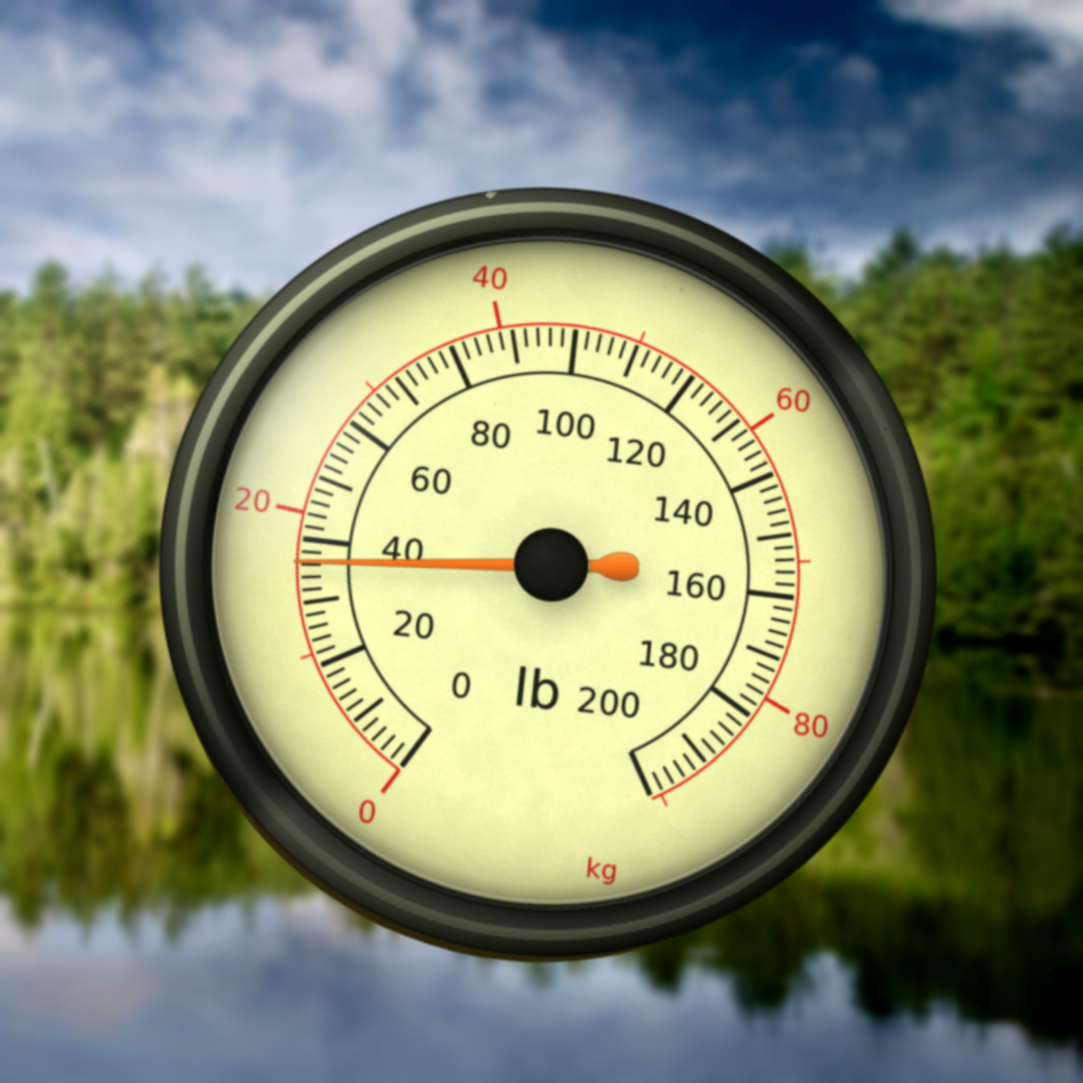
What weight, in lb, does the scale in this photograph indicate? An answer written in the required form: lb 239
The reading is lb 36
